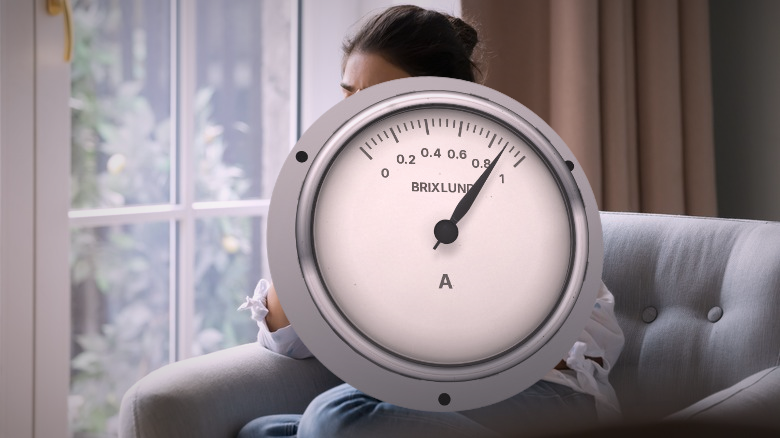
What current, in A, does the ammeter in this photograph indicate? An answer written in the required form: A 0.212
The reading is A 0.88
